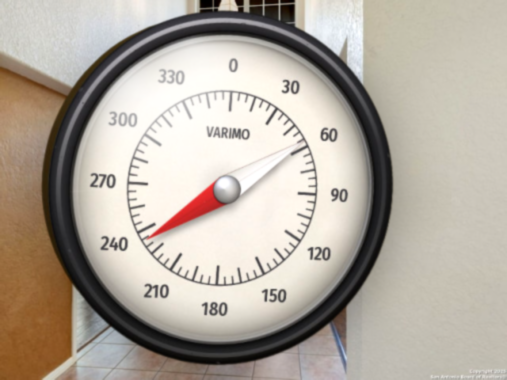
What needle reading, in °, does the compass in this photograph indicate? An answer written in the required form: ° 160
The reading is ° 235
